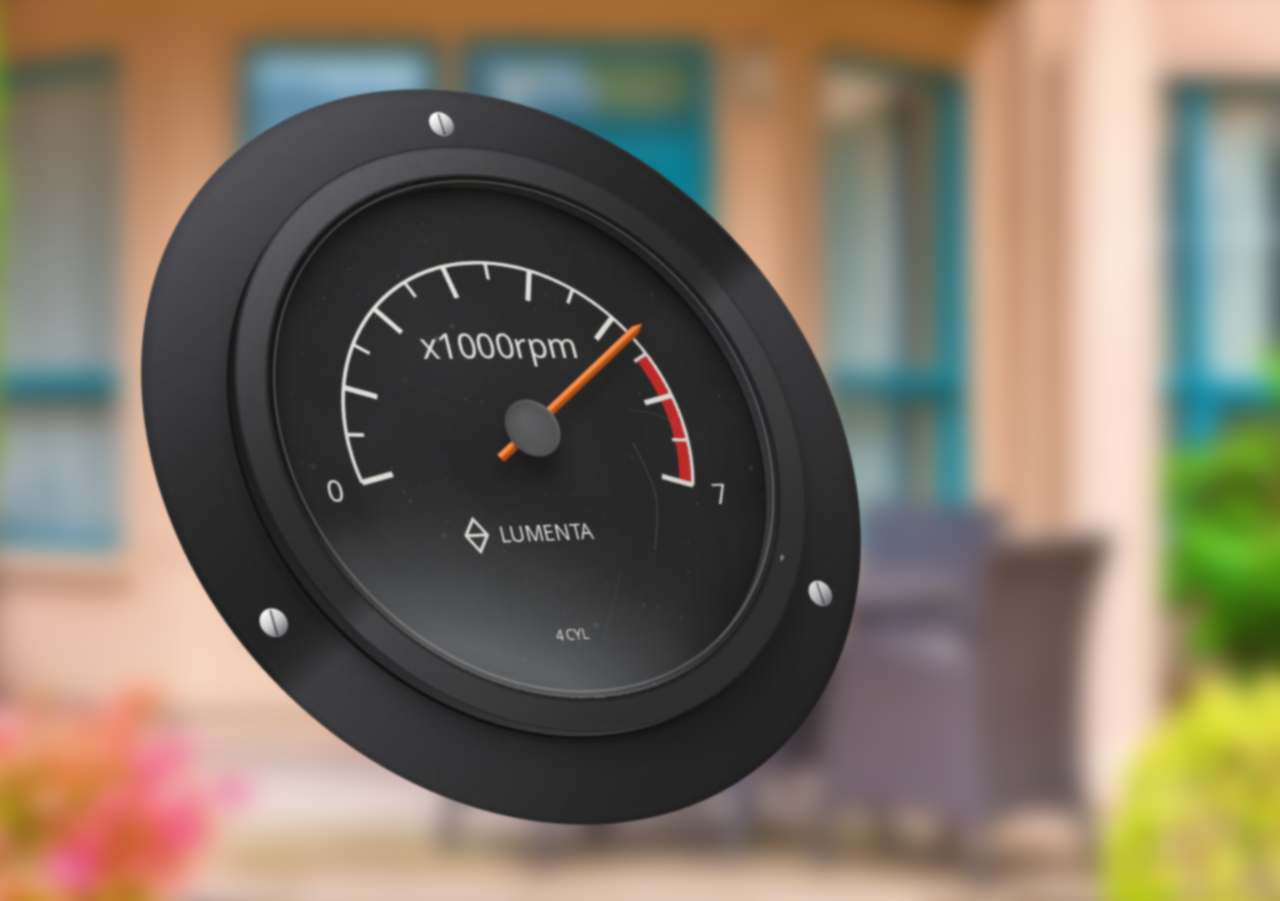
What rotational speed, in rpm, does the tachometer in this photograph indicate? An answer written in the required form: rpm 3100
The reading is rpm 5250
